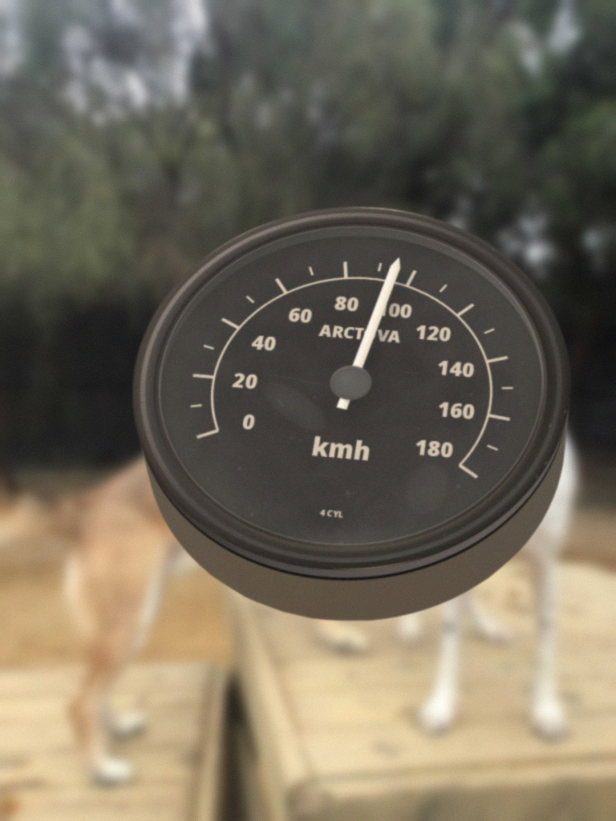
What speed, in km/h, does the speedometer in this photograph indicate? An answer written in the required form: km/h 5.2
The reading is km/h 95
